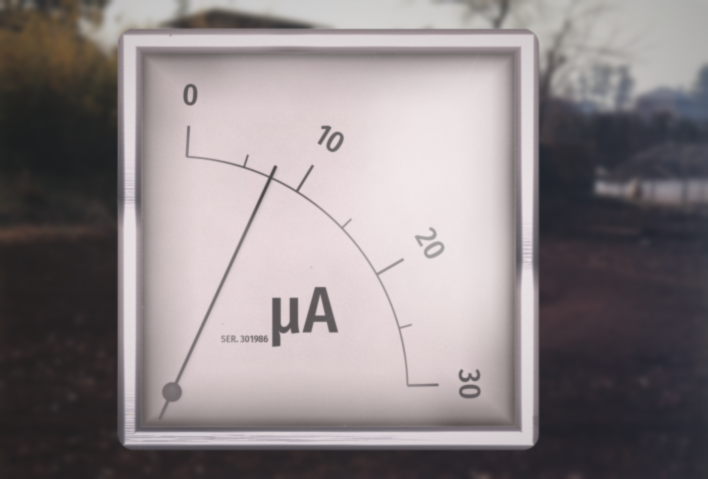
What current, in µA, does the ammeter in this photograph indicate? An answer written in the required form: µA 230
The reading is µA 7.5
